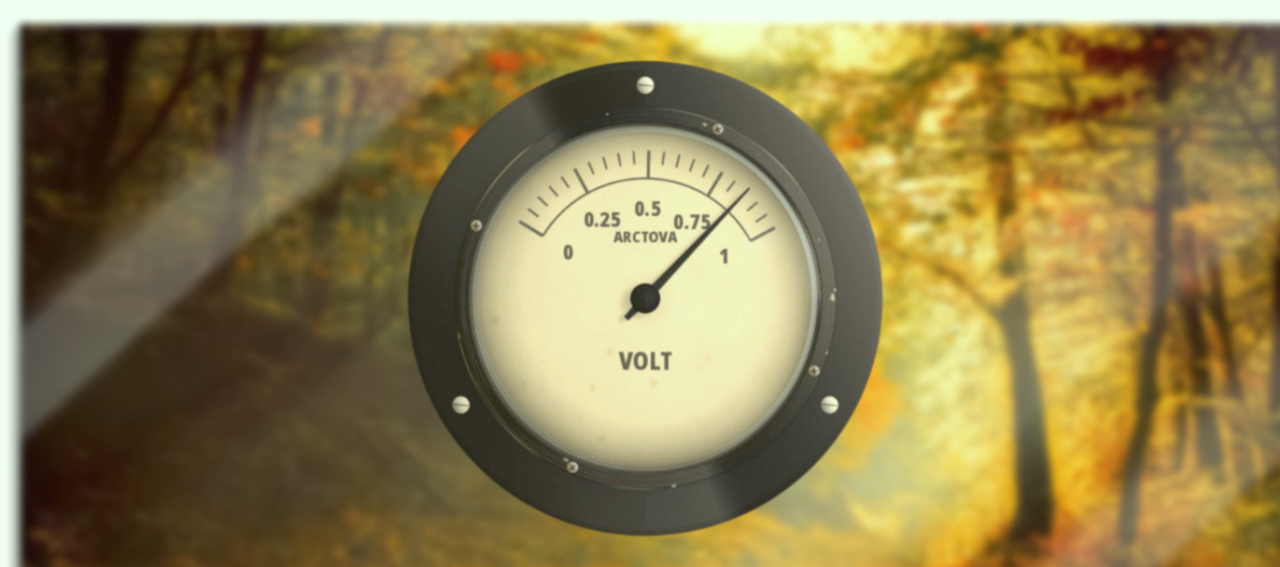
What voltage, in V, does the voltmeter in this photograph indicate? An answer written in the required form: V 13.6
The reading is V 0.85
